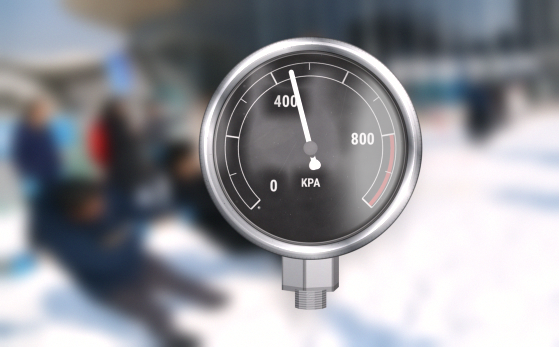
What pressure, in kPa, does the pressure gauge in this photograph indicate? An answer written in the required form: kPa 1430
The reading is kPa 450
